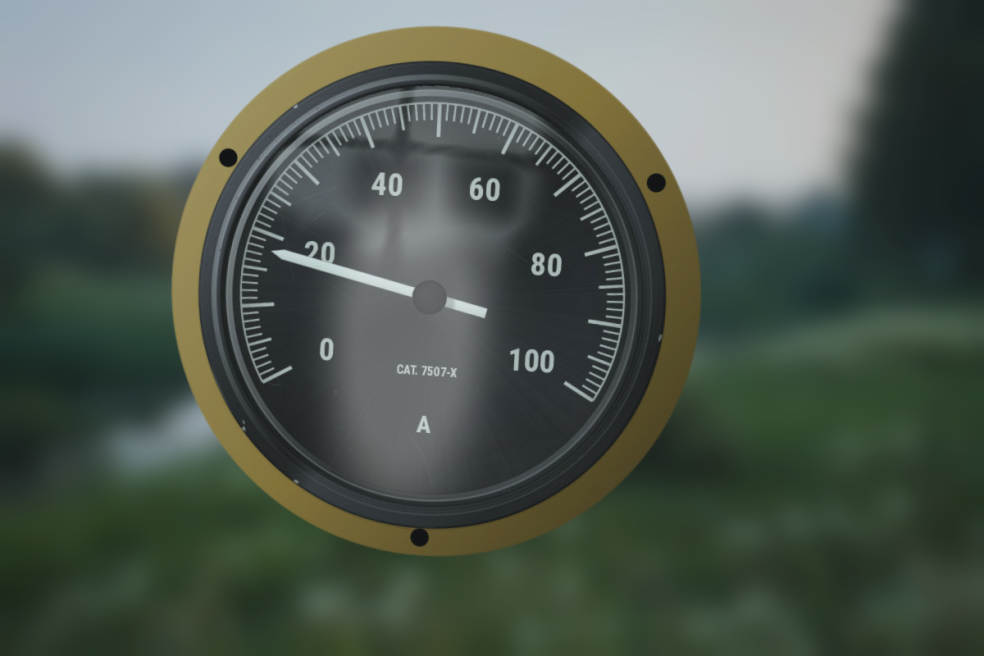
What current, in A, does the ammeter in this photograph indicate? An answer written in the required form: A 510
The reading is A 18
